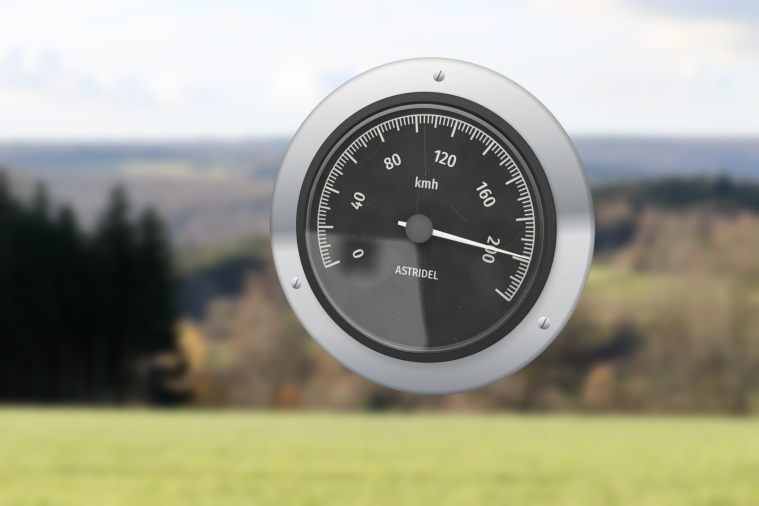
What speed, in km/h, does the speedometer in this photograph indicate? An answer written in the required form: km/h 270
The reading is km/h 198
